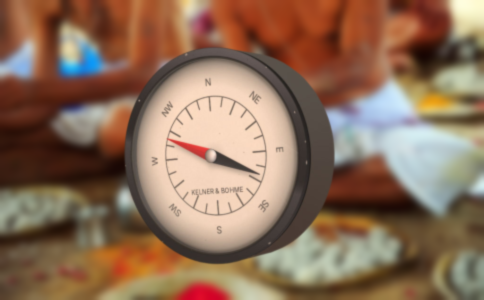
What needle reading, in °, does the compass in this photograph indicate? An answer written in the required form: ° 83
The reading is ° 292.5
